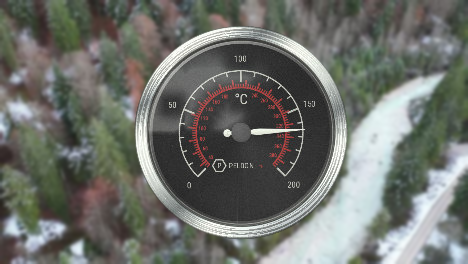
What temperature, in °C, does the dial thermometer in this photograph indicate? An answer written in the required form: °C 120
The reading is °C 165
